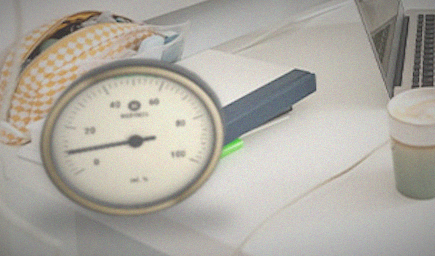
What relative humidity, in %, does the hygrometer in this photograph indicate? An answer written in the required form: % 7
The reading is % 10
